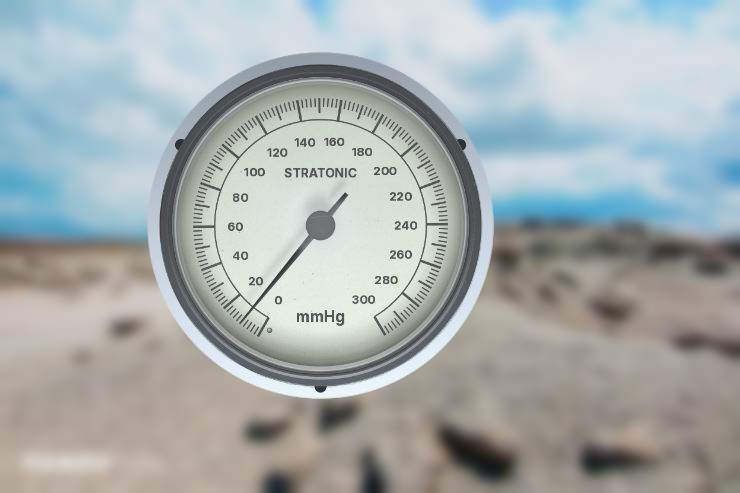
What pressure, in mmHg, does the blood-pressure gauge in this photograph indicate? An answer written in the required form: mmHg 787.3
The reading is mmHg 10
